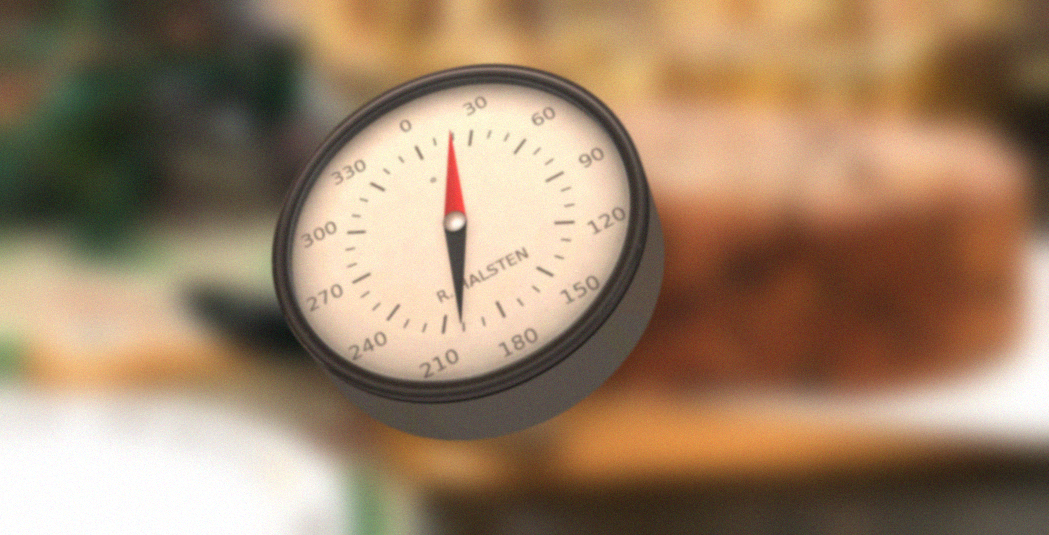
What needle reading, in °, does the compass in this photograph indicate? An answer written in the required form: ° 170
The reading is ° 20
